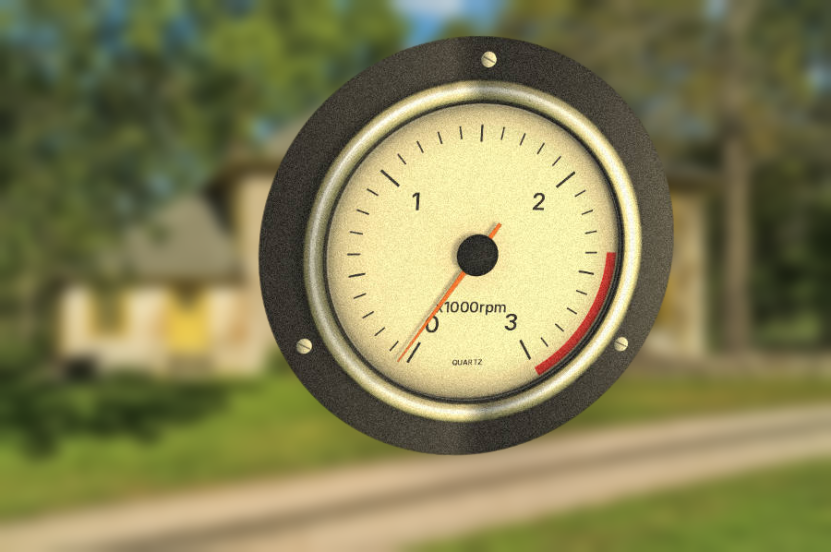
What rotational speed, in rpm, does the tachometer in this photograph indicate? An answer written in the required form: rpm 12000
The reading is rpm 50
